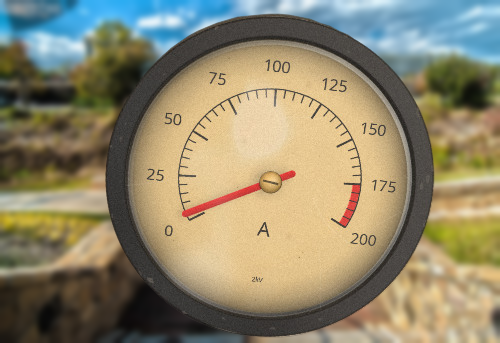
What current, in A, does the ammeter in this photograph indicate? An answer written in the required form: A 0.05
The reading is A 5
